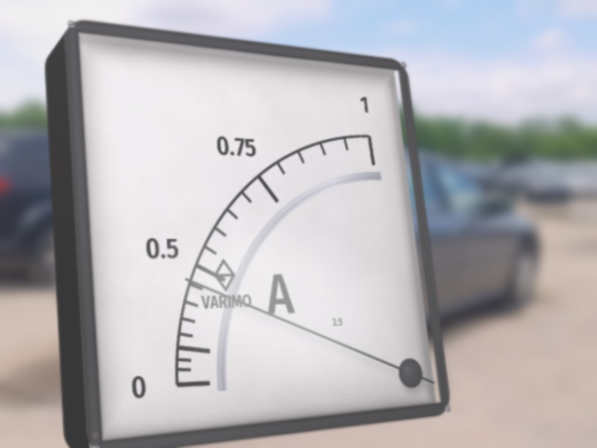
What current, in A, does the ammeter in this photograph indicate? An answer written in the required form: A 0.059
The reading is A 0.45
